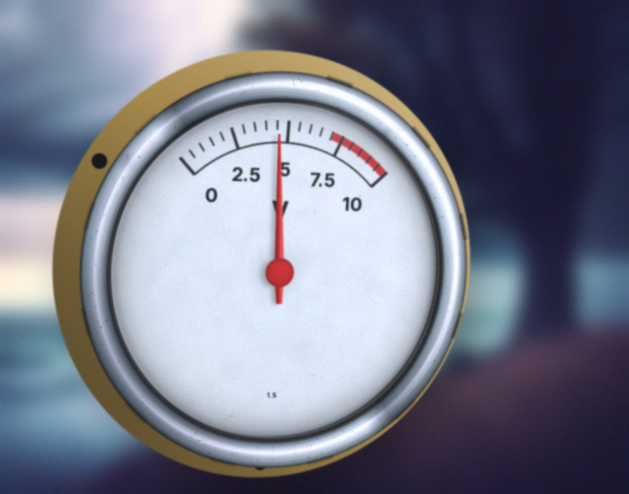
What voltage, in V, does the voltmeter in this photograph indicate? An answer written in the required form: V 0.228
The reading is V 4.5
